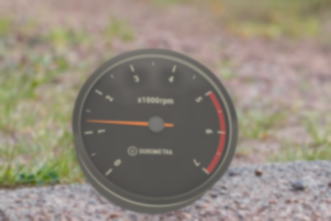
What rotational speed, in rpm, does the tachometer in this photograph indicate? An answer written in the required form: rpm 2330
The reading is rpm 1250
